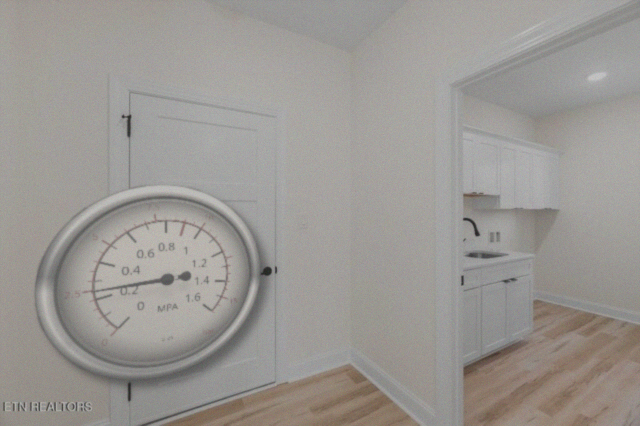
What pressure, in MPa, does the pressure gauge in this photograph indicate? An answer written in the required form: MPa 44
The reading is MPa 0.25
